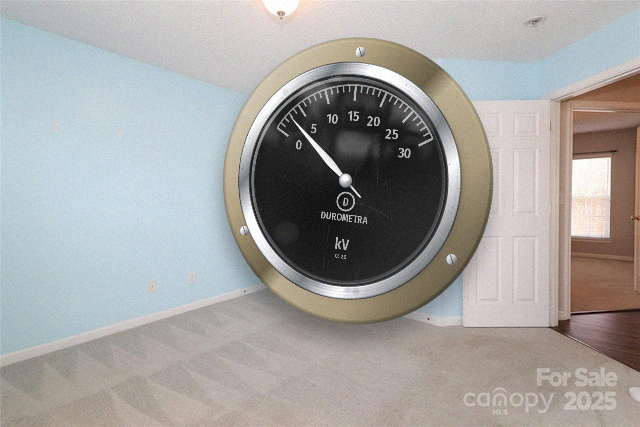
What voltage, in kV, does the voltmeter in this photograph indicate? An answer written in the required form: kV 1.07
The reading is kV 3
